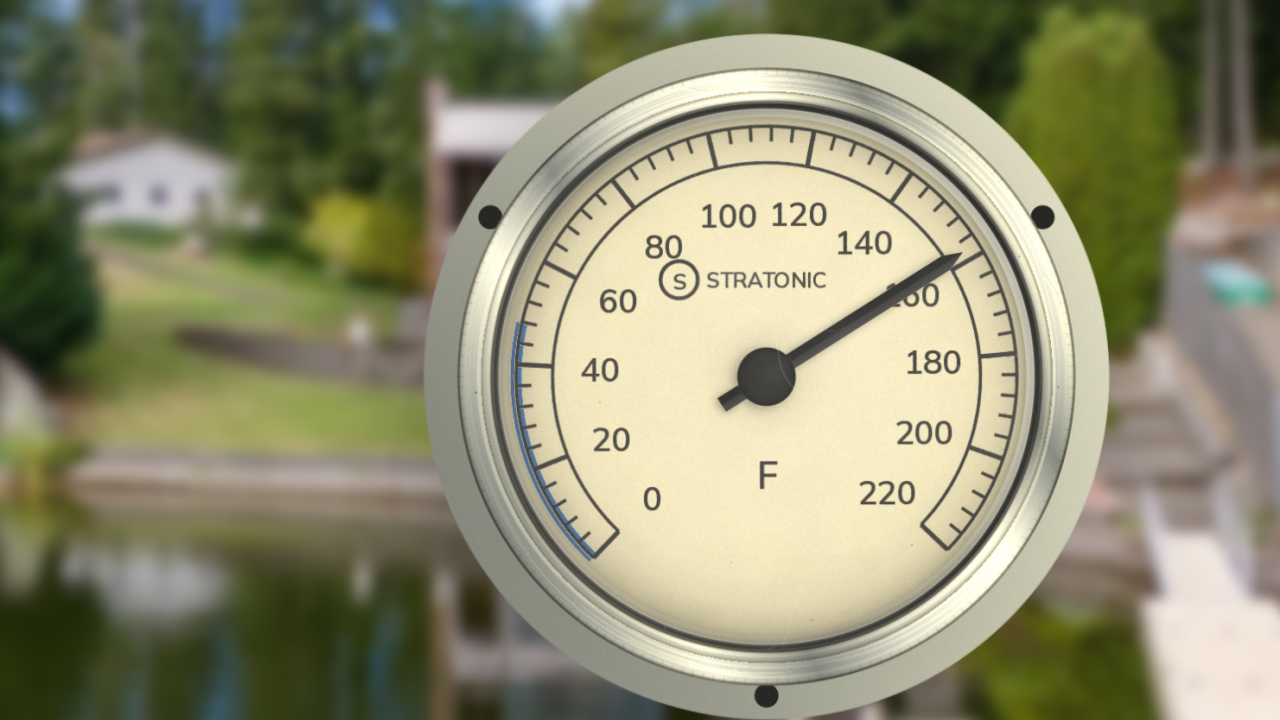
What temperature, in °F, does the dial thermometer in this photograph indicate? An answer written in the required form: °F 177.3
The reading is °F 158
